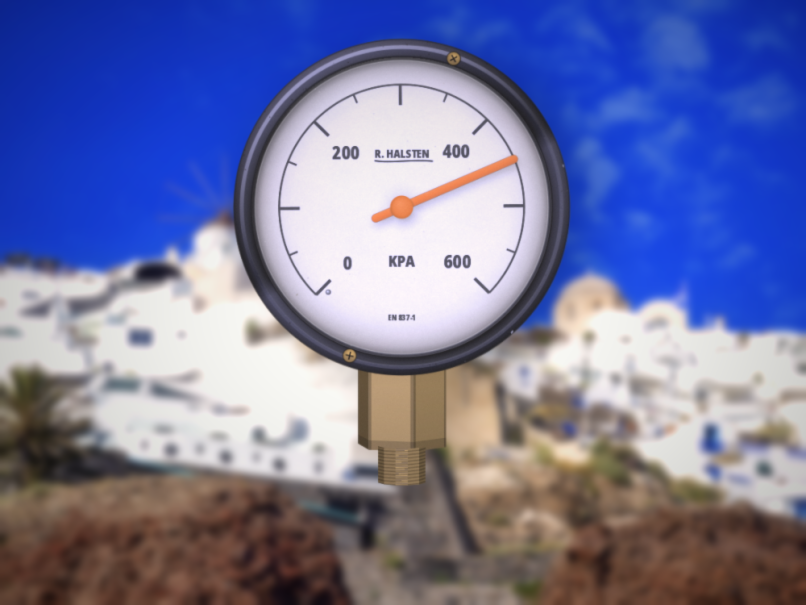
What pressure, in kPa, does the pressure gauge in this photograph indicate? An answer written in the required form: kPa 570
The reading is kPa 450
